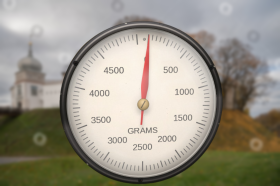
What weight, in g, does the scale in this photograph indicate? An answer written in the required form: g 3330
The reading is g 0
